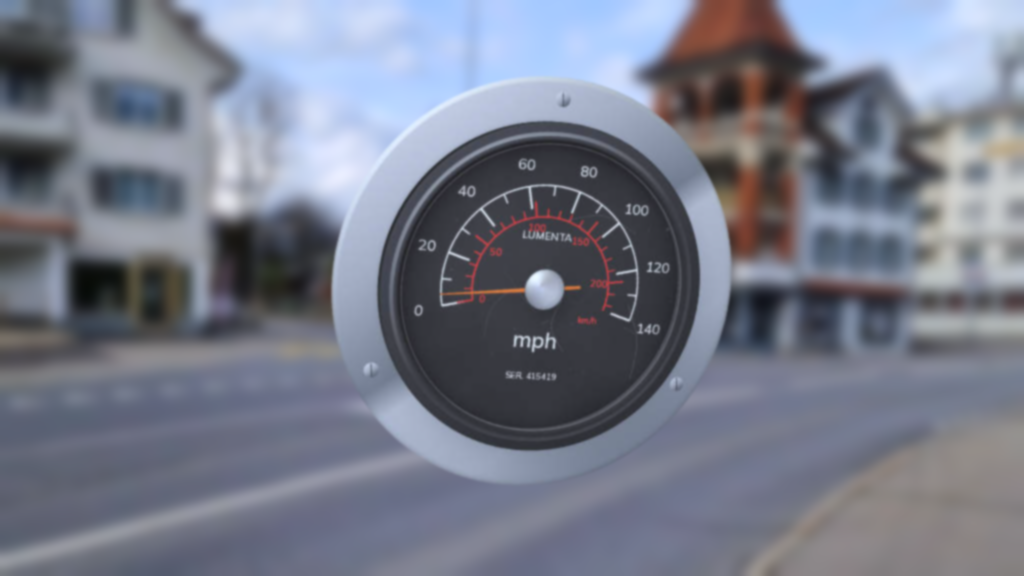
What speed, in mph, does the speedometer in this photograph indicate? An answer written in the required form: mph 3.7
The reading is mph 5
